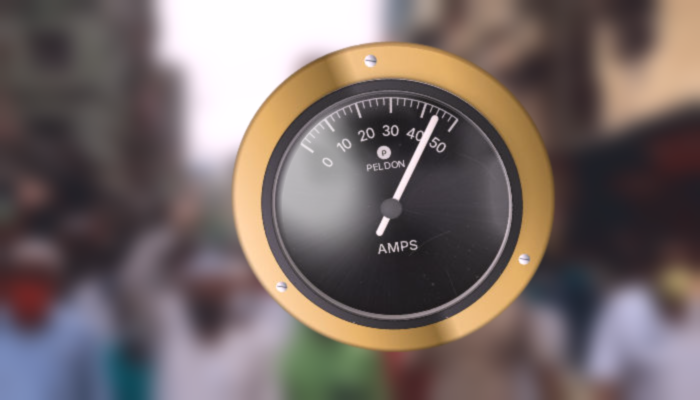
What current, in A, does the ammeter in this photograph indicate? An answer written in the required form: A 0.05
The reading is A 44
